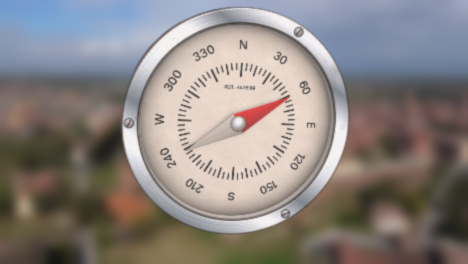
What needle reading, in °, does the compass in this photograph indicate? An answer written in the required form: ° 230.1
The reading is ° 60
